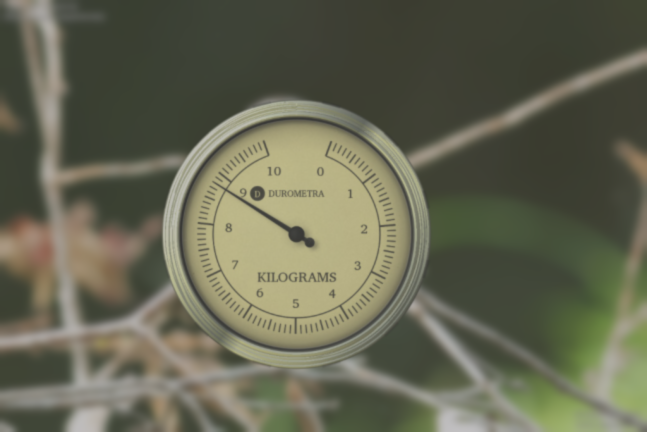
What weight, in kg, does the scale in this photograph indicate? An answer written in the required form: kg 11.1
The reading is kg 8.8
